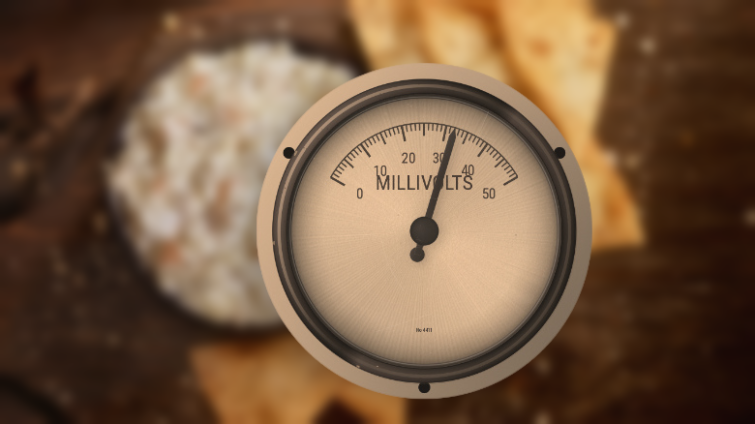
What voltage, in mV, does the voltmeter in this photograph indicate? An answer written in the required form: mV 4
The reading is mV 32
